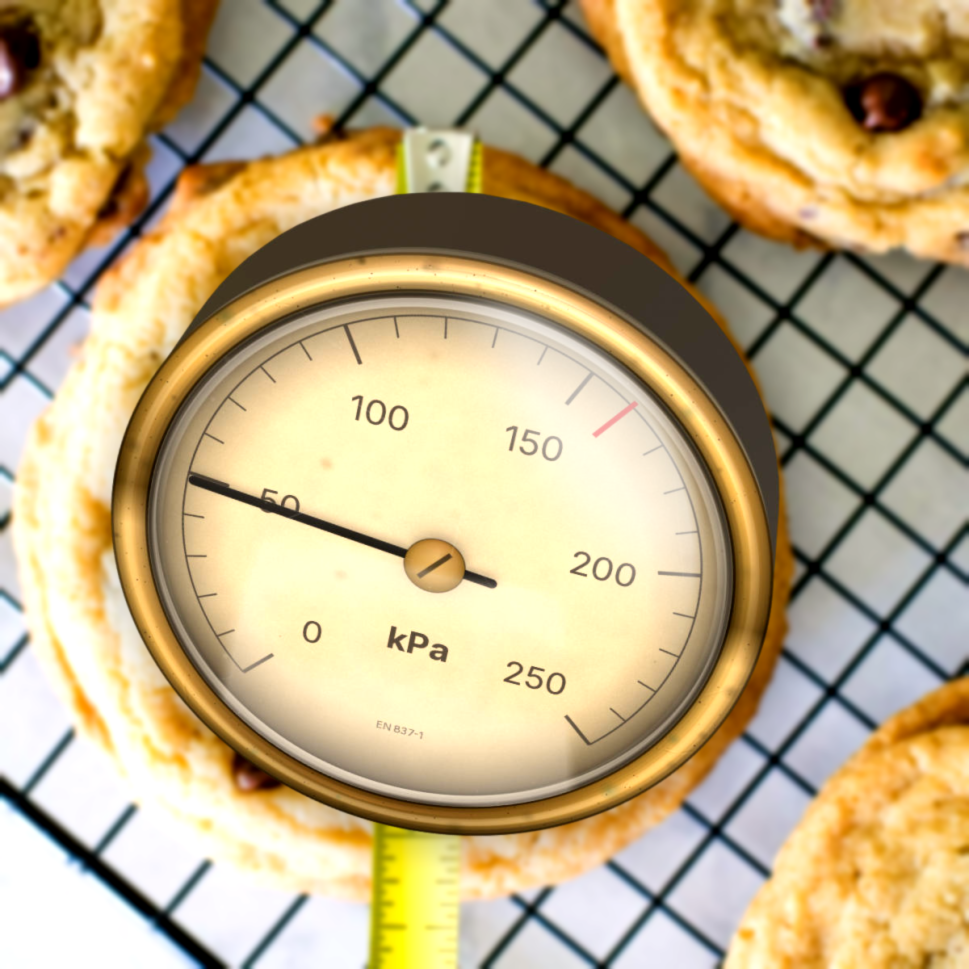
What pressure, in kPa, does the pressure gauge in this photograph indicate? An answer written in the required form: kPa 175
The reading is kPa 50
